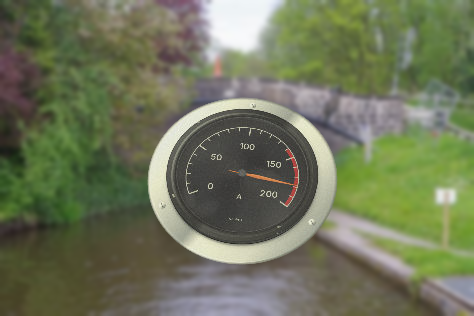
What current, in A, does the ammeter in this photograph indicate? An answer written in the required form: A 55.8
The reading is A 180
